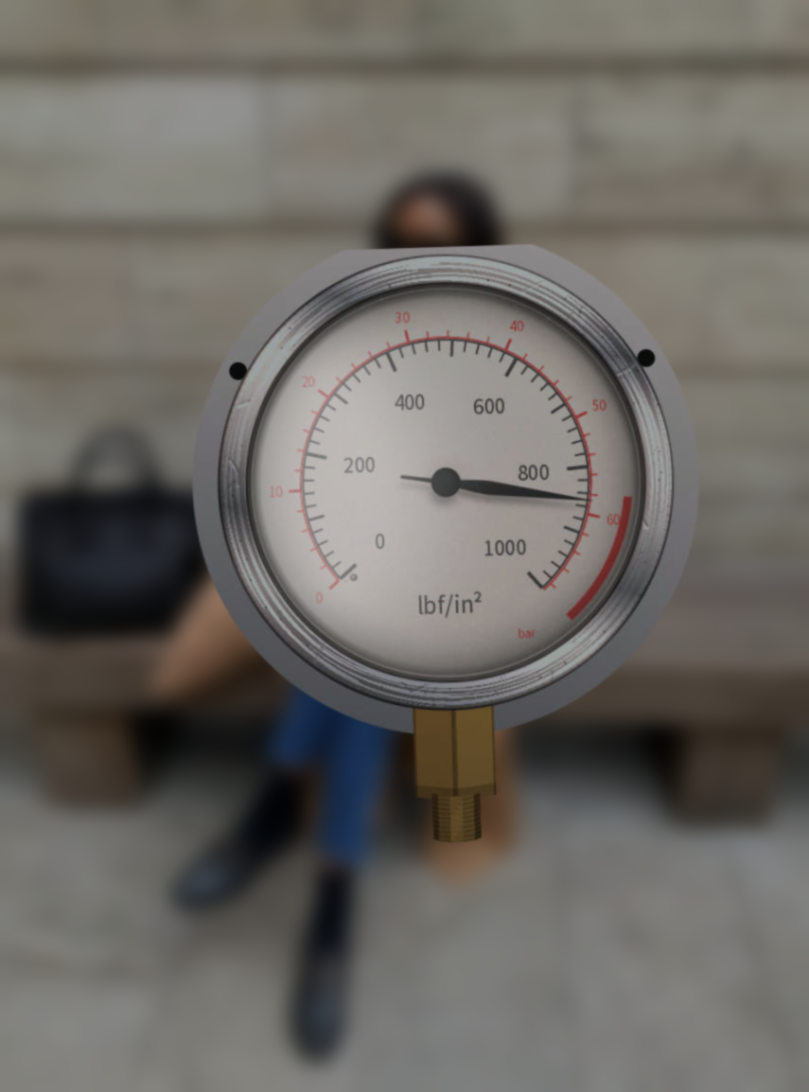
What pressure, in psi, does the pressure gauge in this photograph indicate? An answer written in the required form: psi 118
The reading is psi 850
